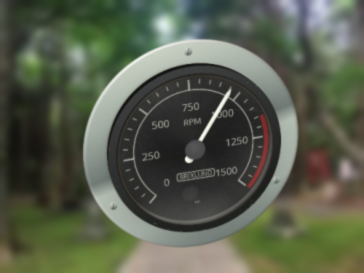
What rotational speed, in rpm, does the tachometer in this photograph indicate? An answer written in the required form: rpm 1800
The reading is rpm 950
